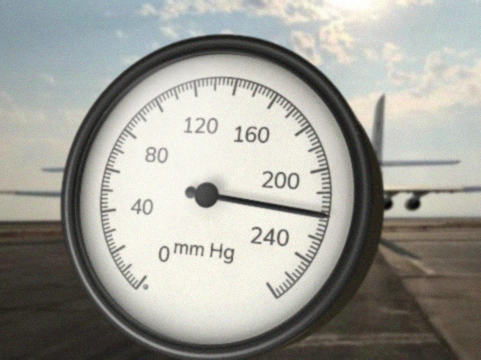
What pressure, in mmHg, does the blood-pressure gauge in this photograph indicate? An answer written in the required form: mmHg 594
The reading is mmHg 220
